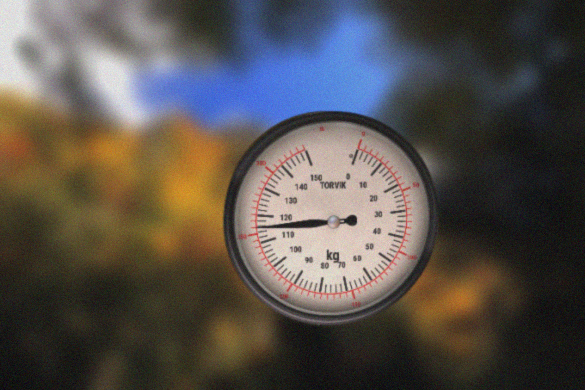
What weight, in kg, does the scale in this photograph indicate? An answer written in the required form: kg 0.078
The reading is kg 116
